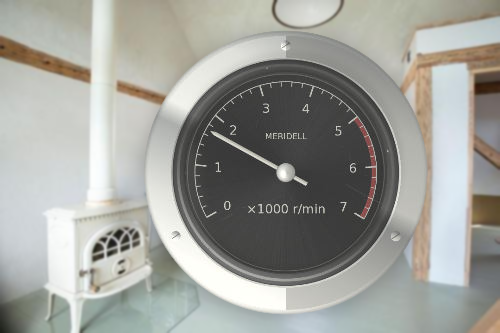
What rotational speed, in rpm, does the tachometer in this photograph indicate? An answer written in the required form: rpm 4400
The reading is rpm 1700
